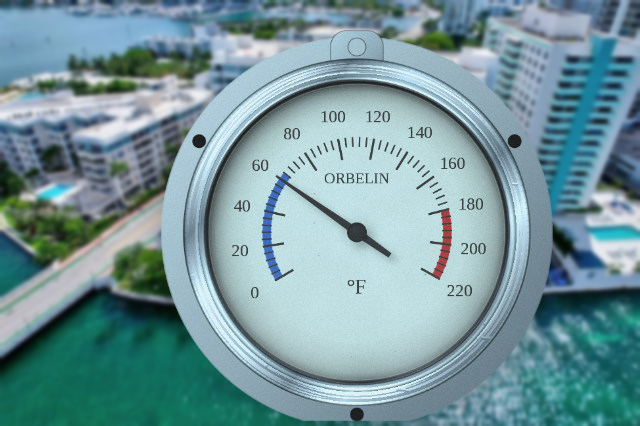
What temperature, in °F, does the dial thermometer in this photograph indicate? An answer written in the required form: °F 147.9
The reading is °F 60
